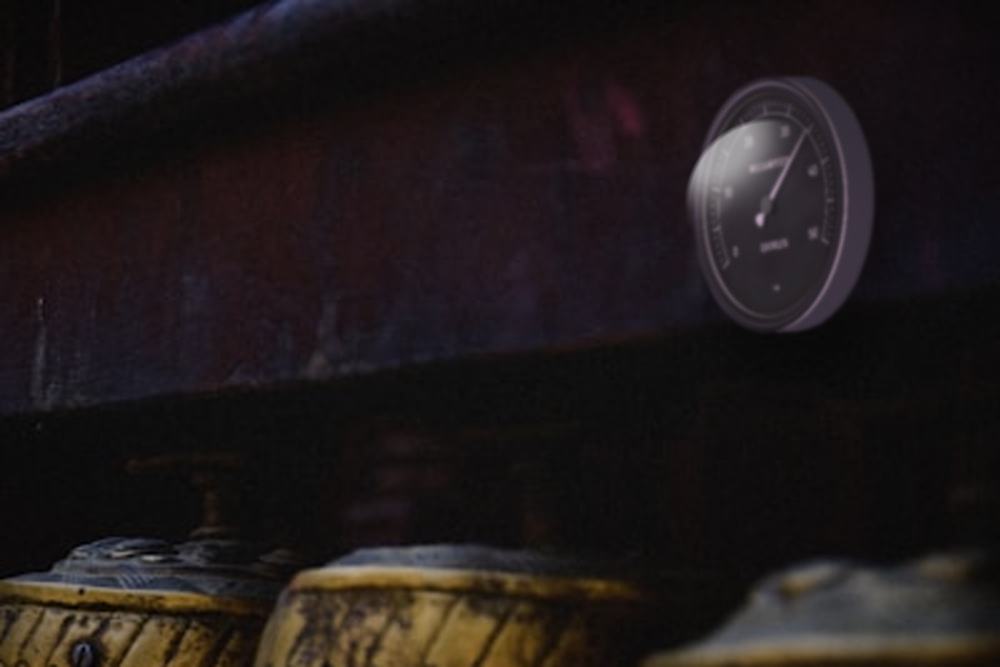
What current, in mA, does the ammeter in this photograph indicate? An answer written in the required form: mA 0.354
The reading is mA 35
